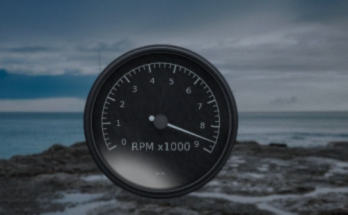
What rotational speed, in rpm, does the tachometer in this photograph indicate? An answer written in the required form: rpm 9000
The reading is rpm 8600
